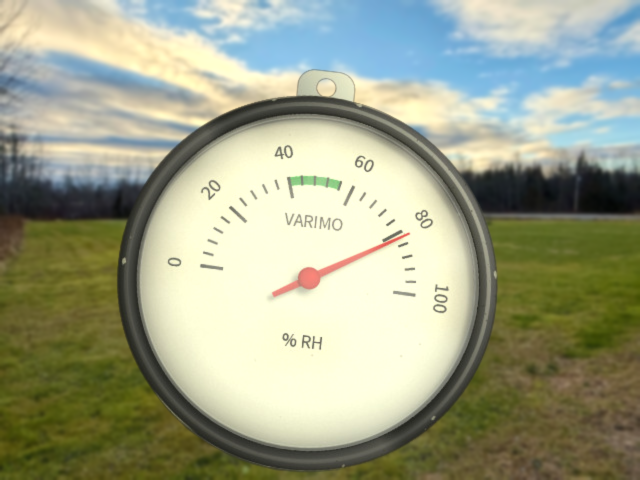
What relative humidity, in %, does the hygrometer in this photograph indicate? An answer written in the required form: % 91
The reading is % 82
